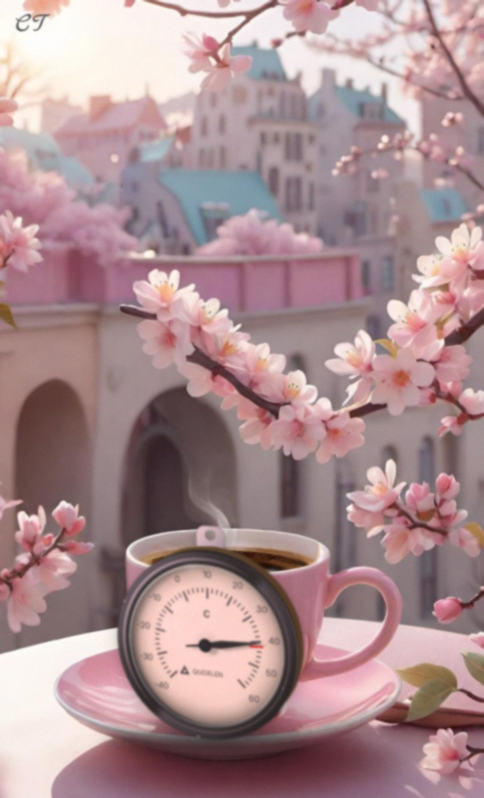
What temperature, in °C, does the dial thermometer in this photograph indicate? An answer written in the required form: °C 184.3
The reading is °C 40
